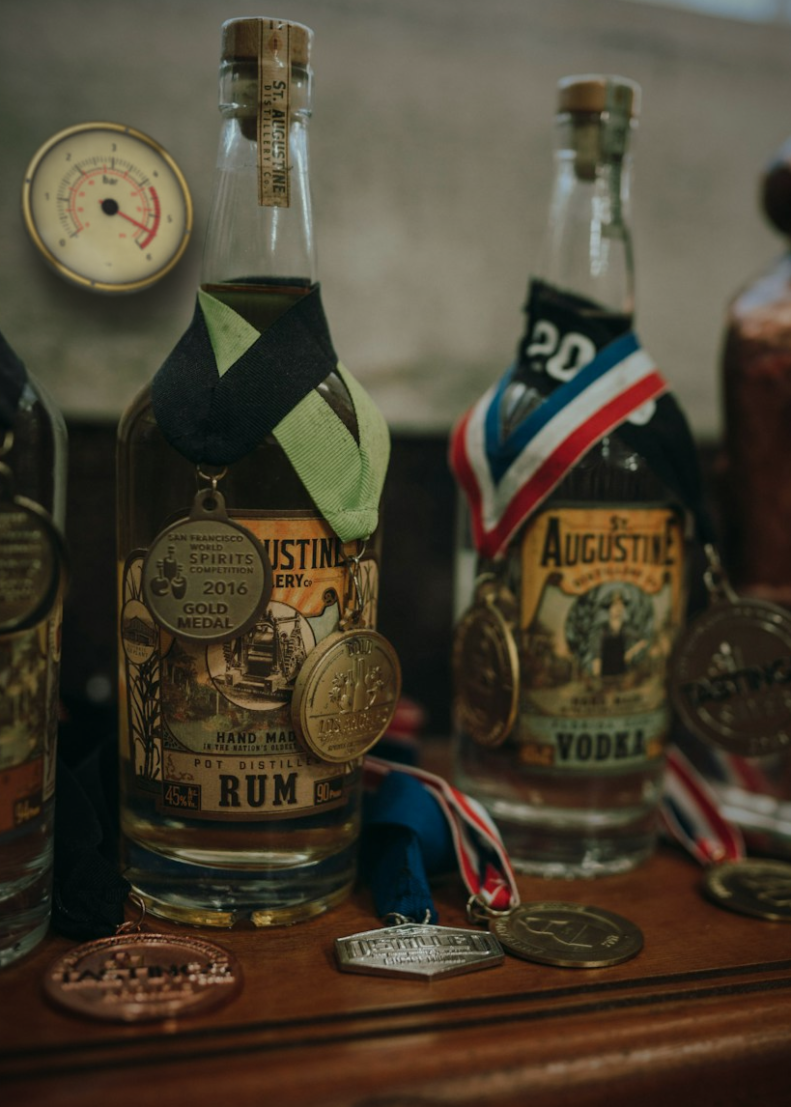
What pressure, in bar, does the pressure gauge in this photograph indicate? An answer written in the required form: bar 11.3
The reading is bar 5.5
